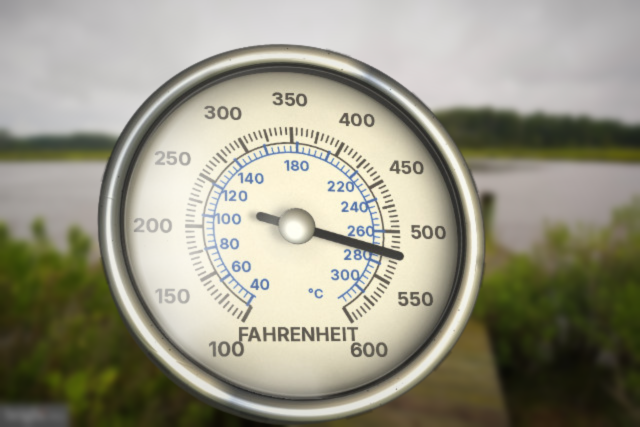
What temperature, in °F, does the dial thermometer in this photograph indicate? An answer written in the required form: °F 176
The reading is °F 525
